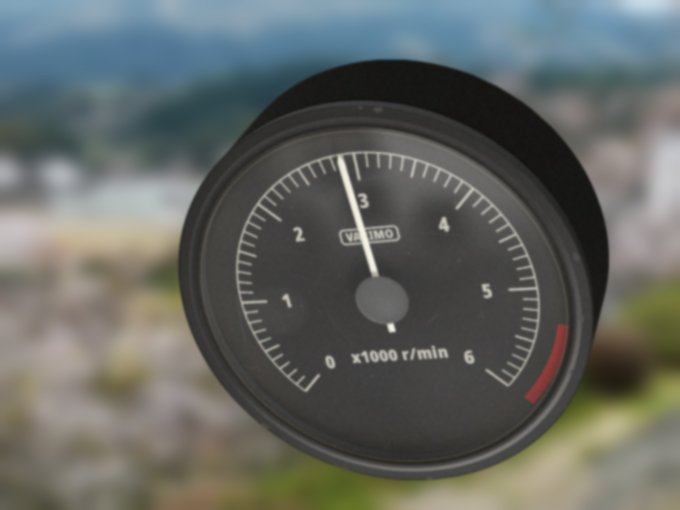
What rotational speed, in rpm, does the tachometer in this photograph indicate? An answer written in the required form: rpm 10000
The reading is rpm 2900
